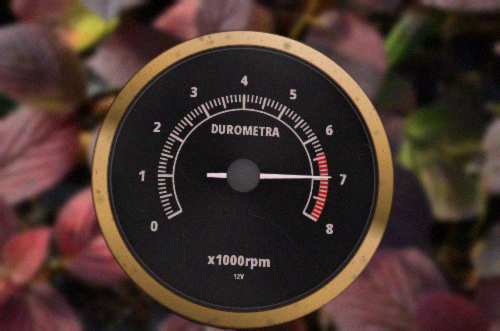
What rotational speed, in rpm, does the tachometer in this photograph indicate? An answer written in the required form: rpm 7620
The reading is rpm 7000
